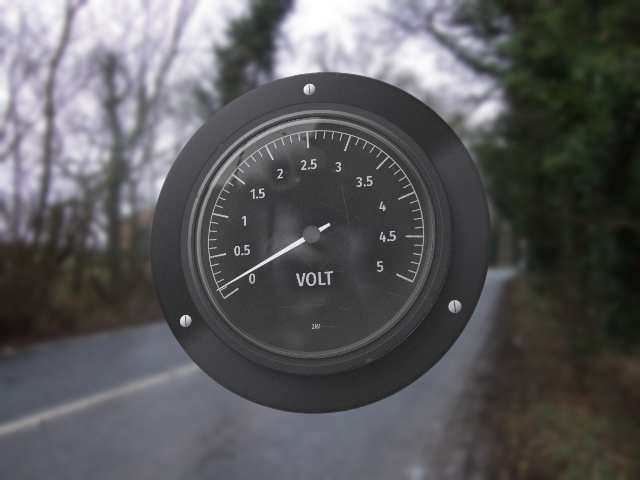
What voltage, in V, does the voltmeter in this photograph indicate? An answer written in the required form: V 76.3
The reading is V 0.1
